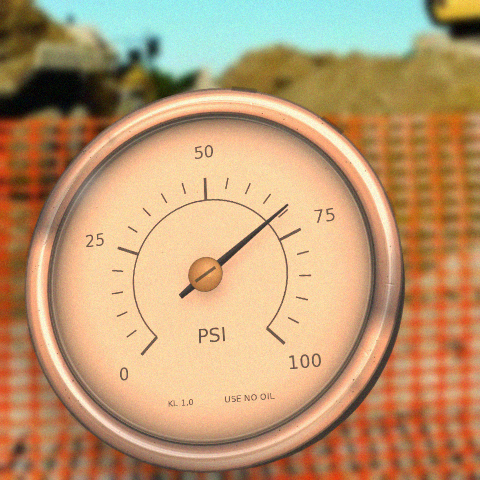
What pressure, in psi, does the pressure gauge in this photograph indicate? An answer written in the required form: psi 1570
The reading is psi 70
